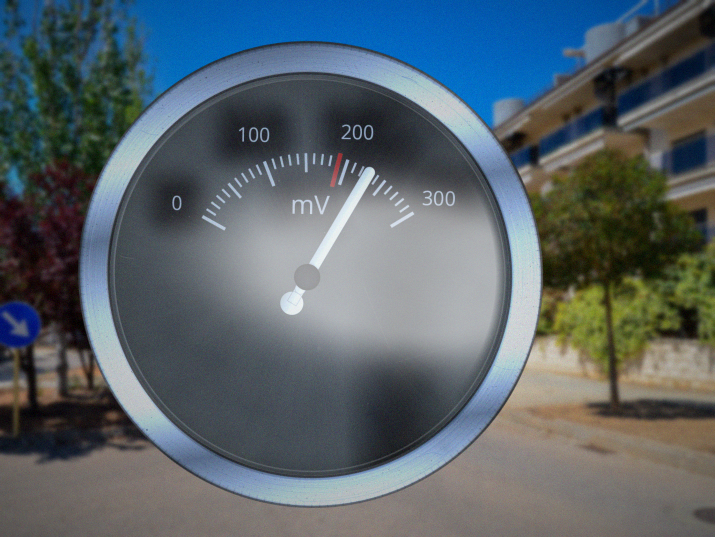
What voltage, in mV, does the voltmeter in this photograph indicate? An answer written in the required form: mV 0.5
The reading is mV 230
